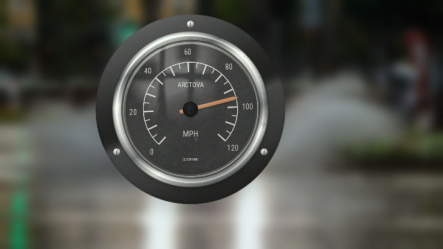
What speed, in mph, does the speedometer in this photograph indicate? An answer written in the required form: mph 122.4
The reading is mph 95
